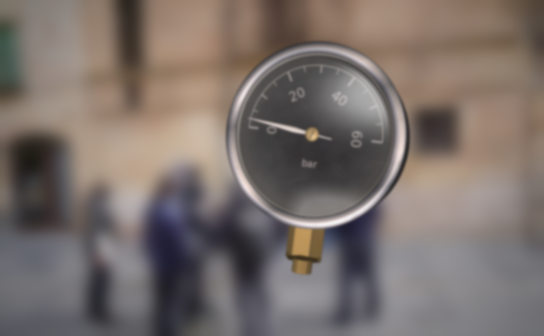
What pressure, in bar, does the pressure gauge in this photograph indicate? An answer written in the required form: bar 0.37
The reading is bar 2.5
